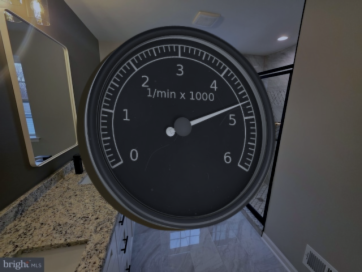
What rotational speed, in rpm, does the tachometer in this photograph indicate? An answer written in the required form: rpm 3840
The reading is rpm 4700
